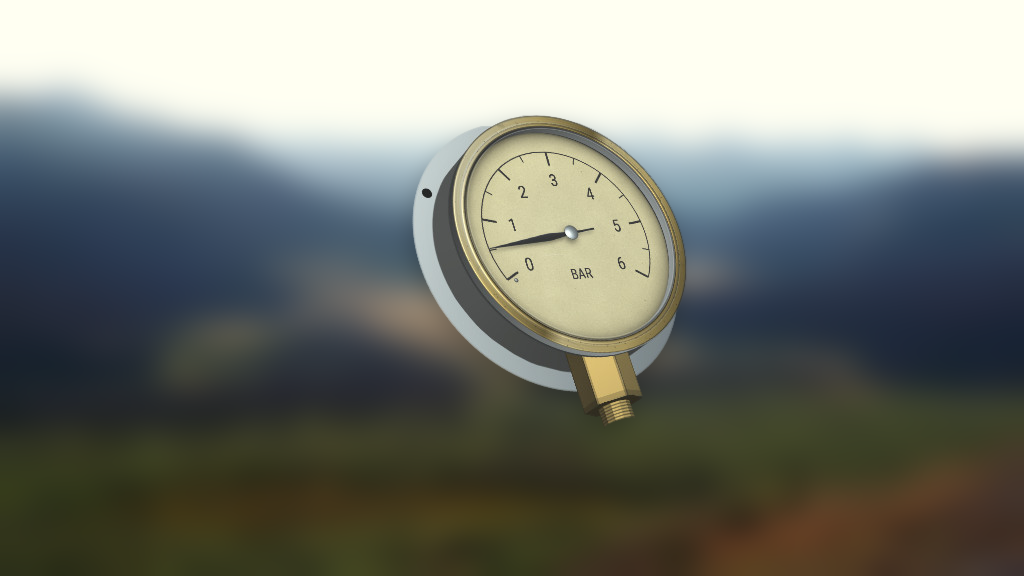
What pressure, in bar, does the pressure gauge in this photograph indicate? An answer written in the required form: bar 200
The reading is bar 0.5
